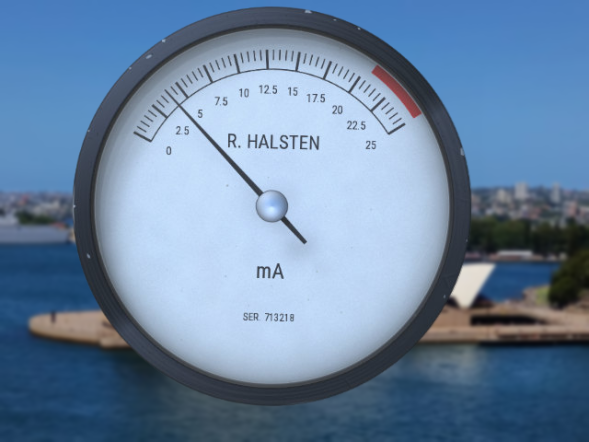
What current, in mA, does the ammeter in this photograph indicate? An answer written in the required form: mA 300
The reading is mA 4
